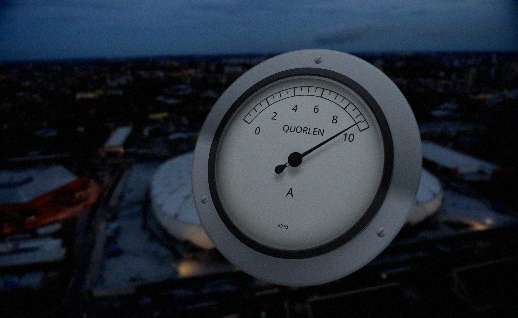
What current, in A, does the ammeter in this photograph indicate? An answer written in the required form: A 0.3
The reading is A 9.5
